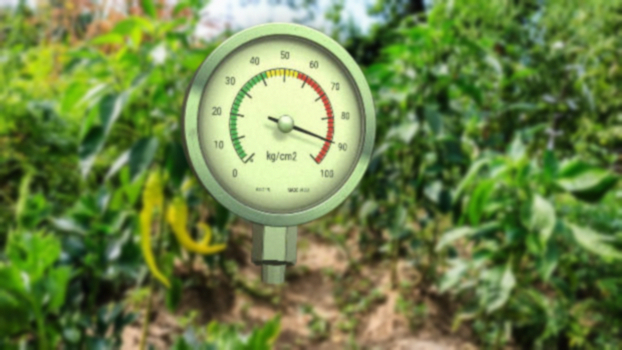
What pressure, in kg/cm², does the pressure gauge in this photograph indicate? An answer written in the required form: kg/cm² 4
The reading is kg/cm² 90
